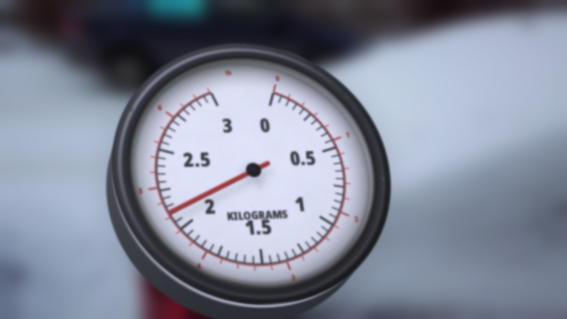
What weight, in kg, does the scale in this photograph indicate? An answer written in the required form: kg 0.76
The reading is kg 2.1
